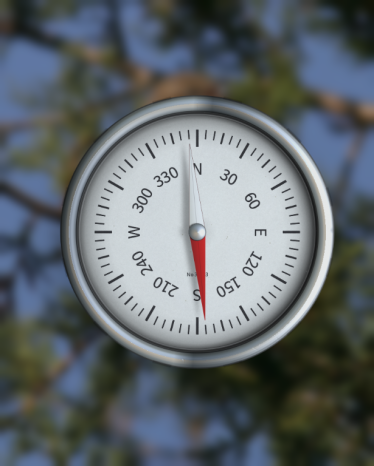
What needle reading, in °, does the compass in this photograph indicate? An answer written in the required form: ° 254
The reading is ° 175
